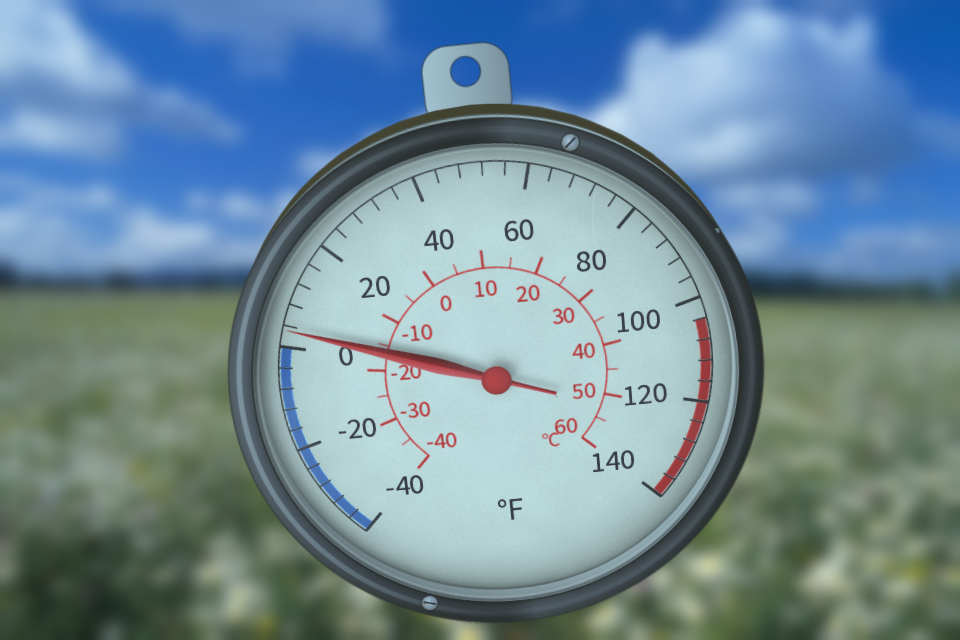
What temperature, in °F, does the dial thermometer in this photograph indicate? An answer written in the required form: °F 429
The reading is °F 4
